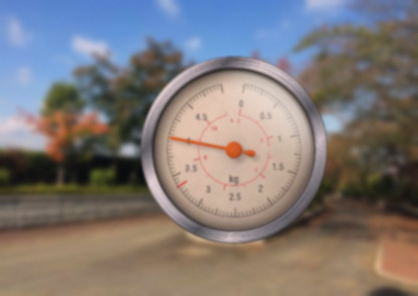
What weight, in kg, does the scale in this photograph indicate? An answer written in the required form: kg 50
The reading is kg 4
